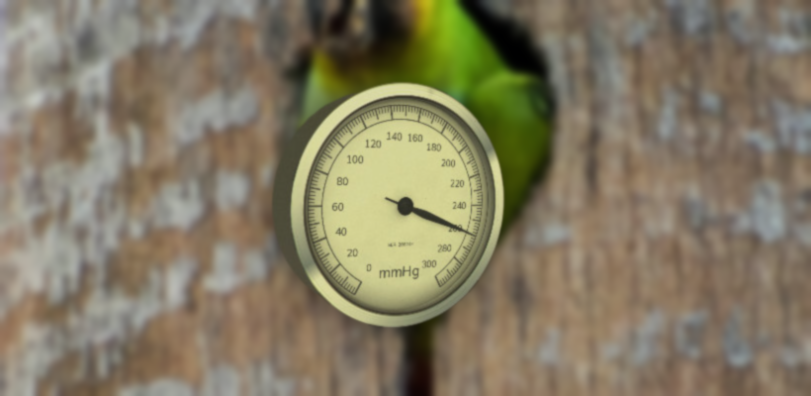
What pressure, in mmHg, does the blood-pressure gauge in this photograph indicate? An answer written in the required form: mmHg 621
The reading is mmHg 260
